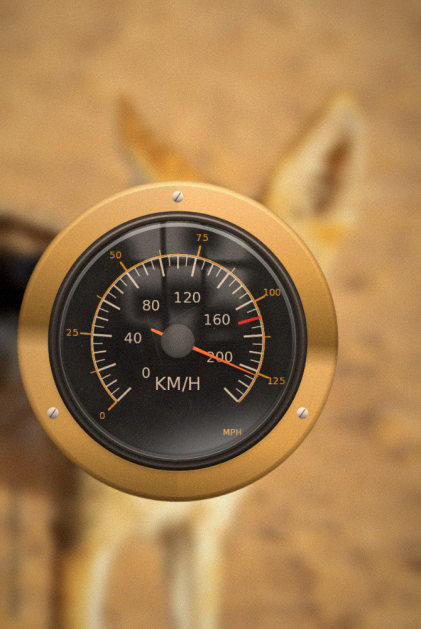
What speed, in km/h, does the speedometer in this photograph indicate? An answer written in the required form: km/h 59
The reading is km/h 202.5
